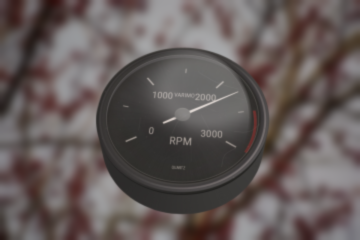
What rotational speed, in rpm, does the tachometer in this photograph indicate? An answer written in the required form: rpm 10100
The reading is rpm 2250
